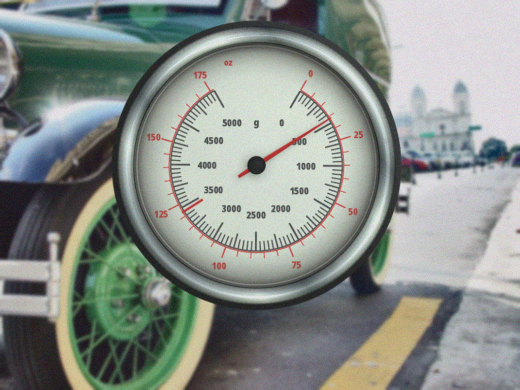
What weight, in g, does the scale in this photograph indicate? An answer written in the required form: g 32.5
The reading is g 450
